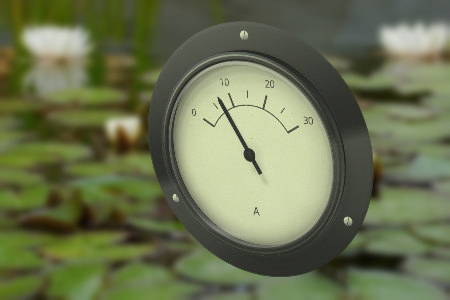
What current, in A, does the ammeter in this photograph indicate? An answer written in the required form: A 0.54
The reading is A 7.5
